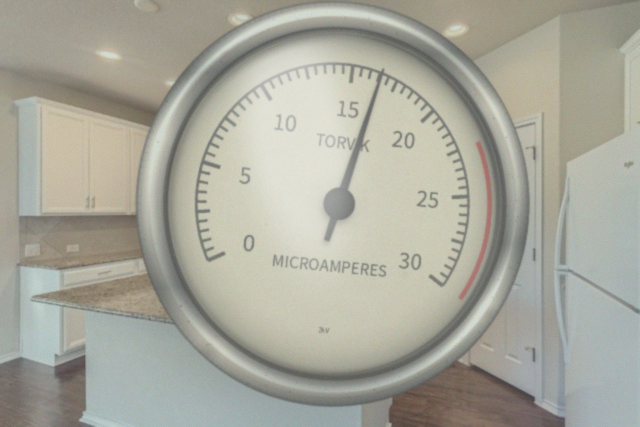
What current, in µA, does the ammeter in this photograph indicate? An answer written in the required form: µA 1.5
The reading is µA 16.5
